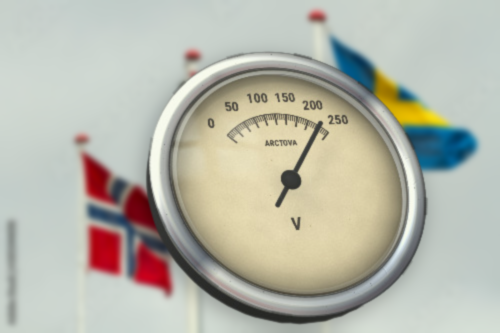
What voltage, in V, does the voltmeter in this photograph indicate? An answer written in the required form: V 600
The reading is V 225
